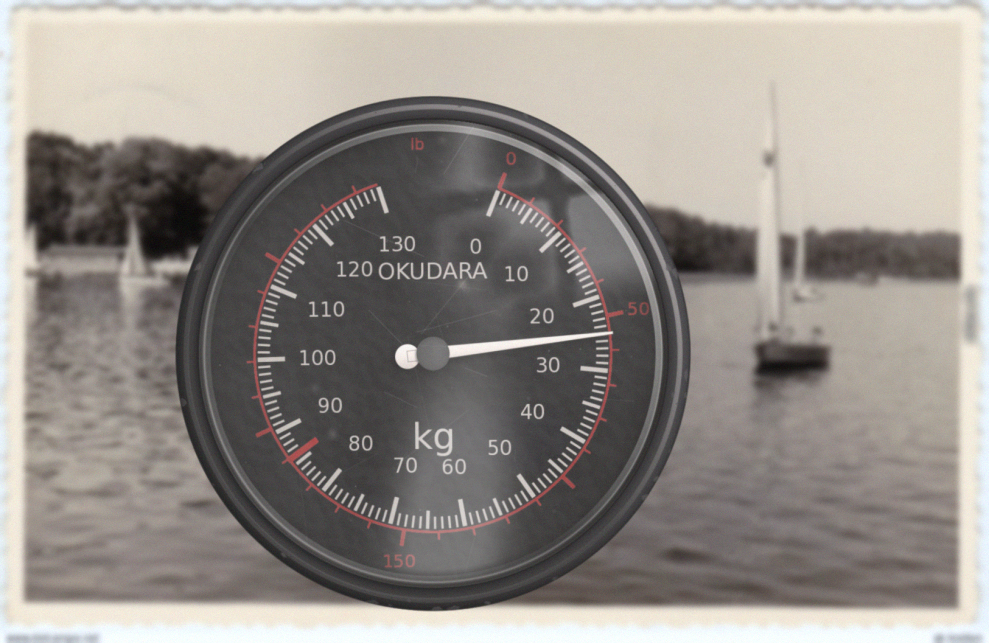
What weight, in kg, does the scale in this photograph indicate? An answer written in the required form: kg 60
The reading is kg 25
